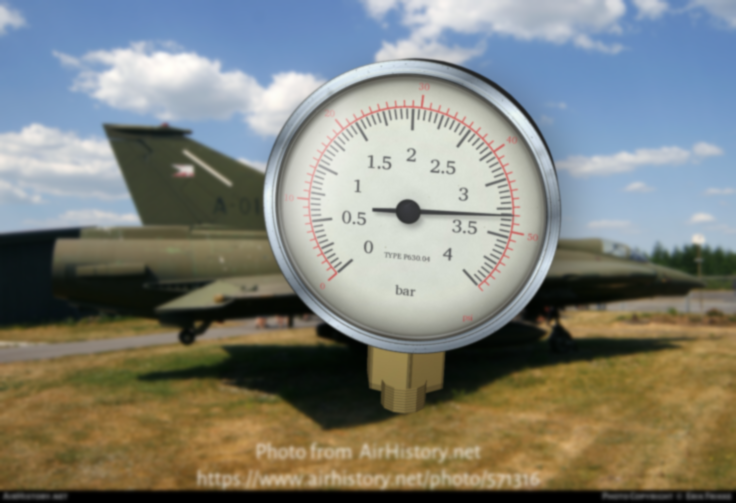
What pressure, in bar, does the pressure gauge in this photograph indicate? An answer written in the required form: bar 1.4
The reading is bar 3.3
